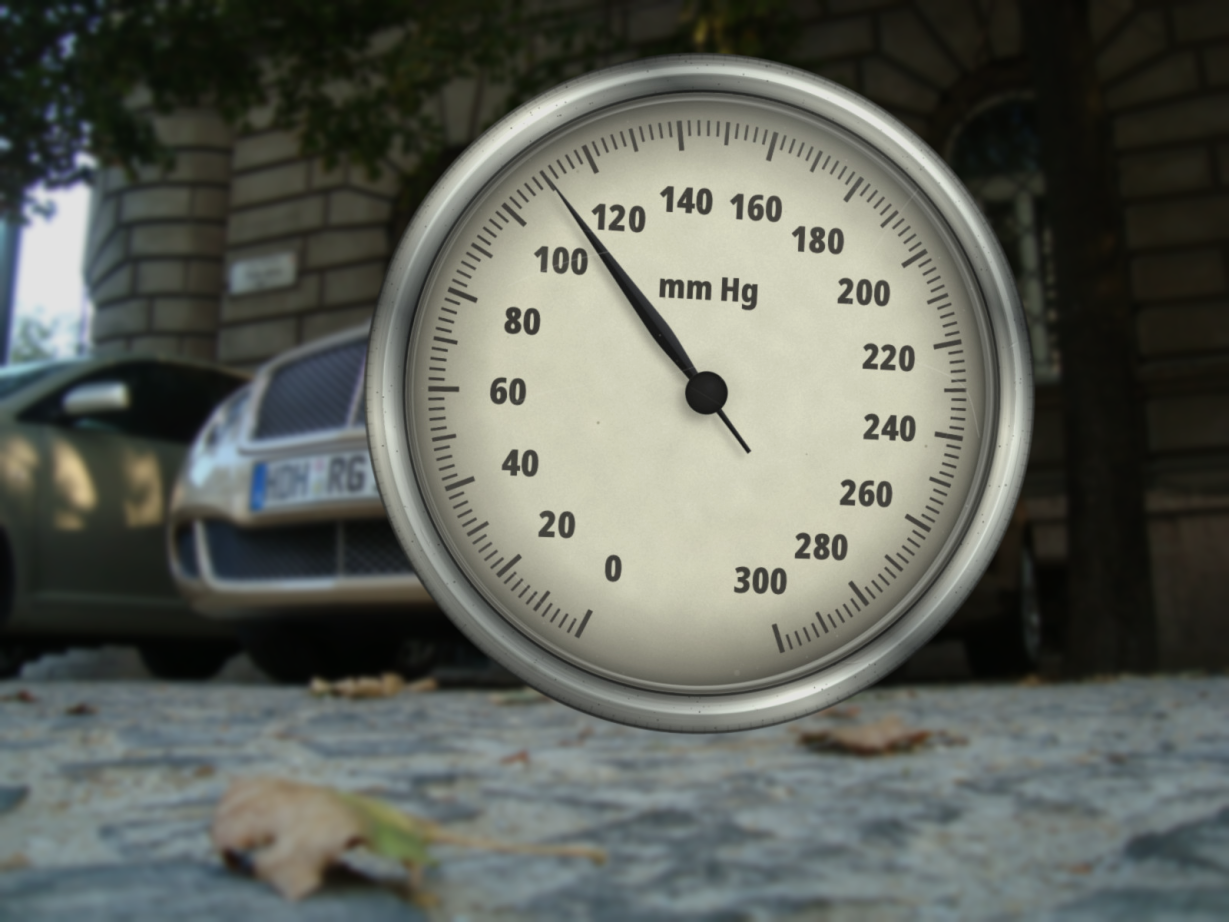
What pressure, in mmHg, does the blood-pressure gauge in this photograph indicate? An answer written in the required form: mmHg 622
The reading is mmHg 110
